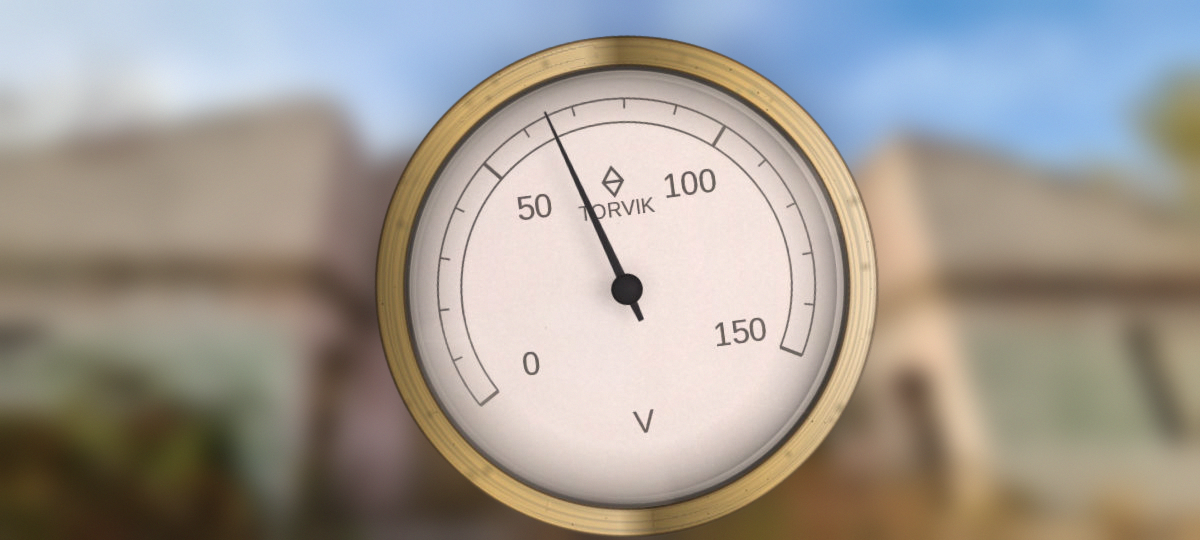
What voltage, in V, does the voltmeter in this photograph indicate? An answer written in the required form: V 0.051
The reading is V 65
